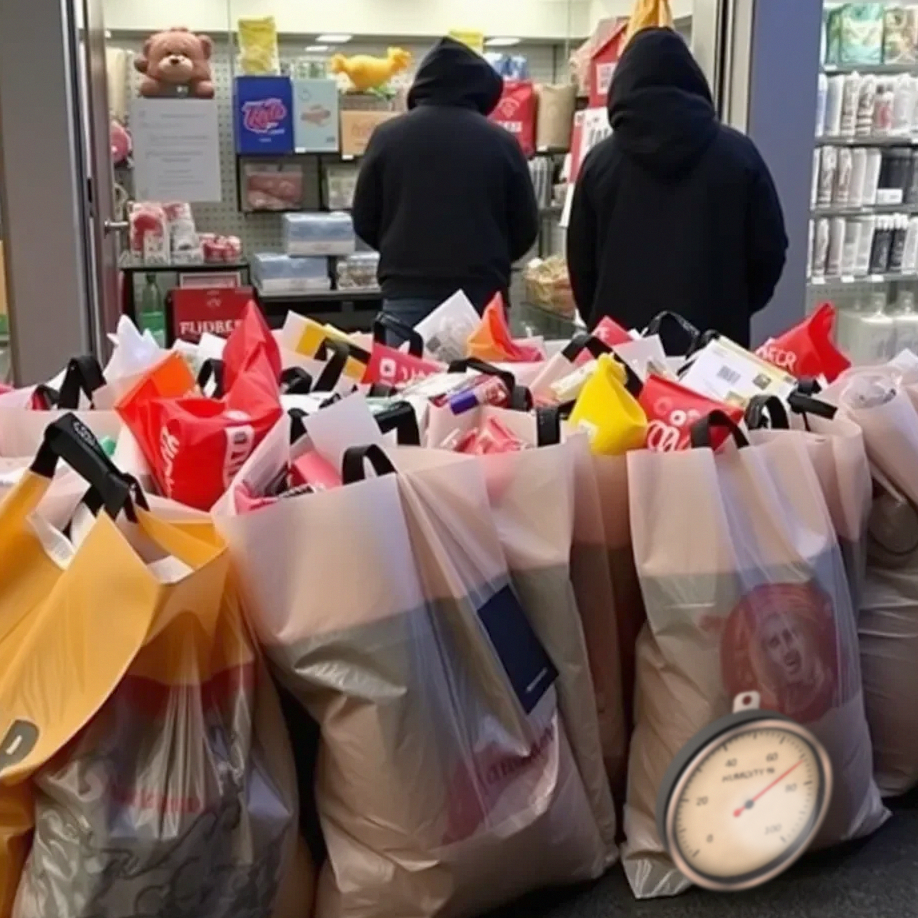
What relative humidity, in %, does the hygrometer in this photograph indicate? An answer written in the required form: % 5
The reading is % 70
